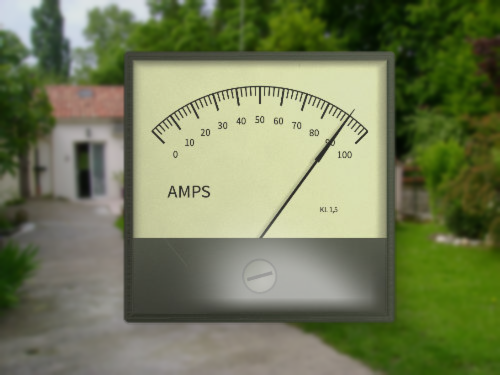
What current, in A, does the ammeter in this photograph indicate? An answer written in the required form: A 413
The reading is A 90
